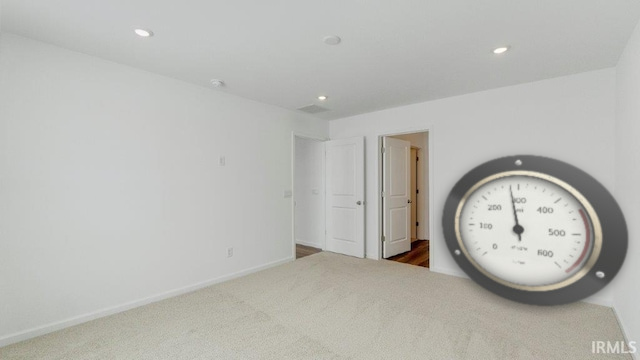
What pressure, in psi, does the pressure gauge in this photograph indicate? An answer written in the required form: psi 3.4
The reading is psi 280
